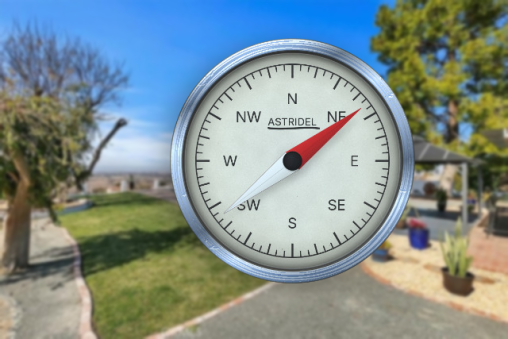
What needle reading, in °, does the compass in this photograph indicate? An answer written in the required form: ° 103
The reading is ° 52.5
